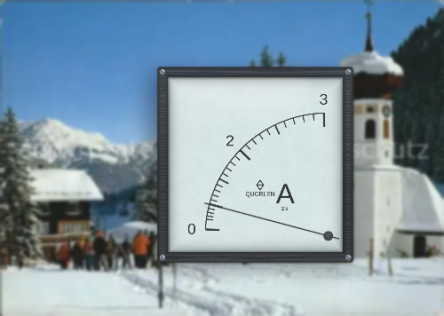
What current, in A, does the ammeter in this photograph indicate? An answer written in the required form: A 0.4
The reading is A 1
